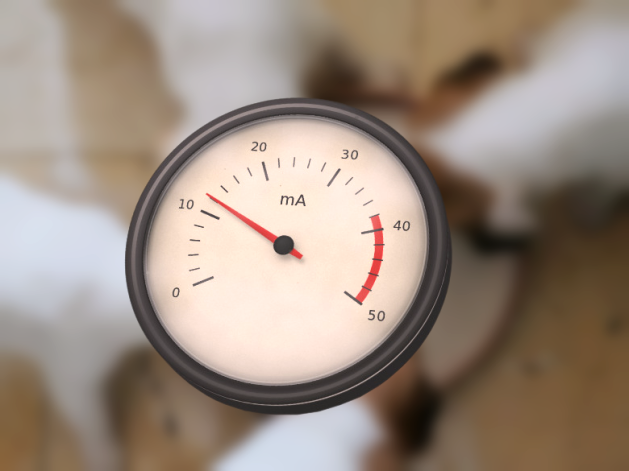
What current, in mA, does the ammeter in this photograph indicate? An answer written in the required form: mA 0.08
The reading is mA 12
